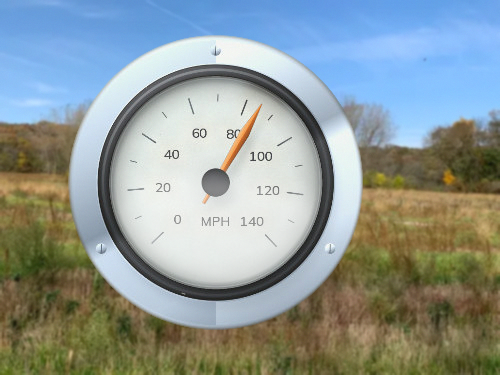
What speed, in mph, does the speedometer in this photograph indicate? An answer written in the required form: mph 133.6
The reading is mph 85
